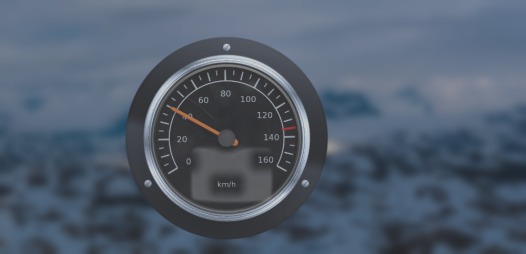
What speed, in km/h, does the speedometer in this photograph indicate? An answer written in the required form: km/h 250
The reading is km/h 40
